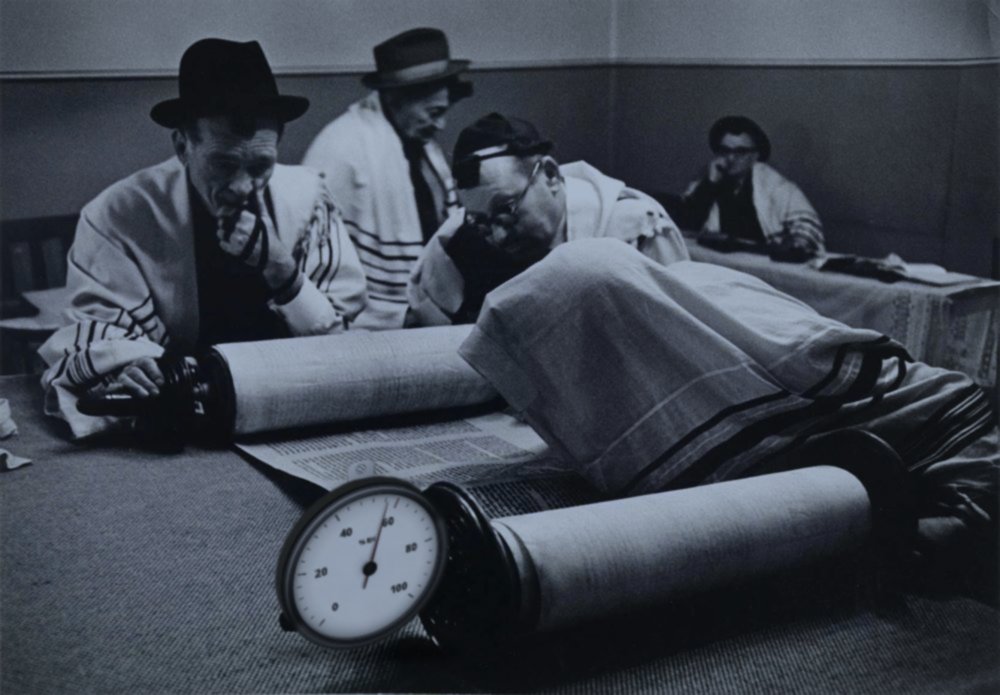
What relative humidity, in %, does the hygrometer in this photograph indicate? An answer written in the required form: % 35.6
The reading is % 56
